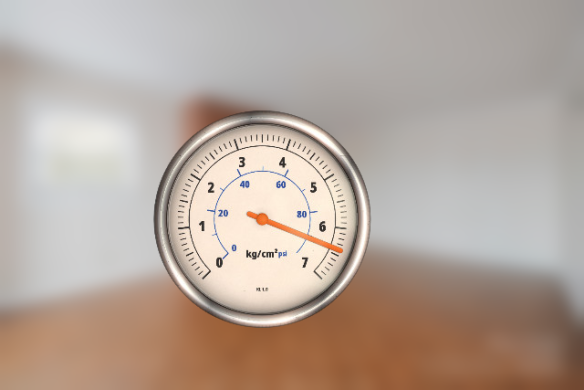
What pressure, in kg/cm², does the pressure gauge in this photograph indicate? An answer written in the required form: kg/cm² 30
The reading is kg/cm² 6.4
